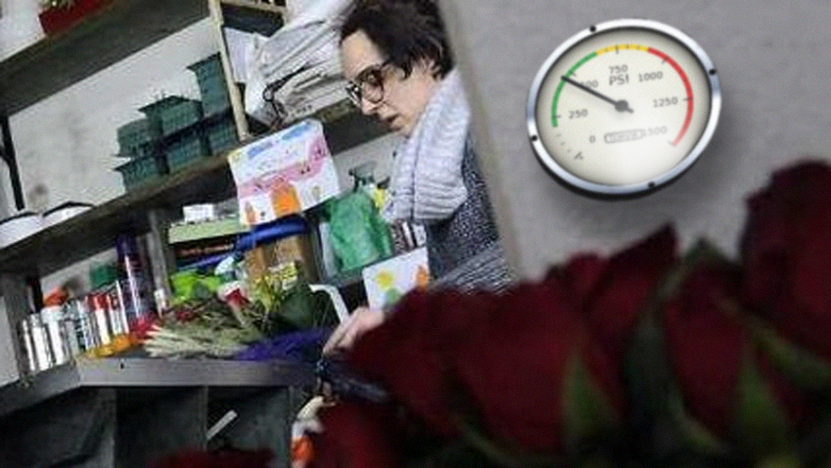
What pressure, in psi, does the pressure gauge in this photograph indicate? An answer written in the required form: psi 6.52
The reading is psi 450
